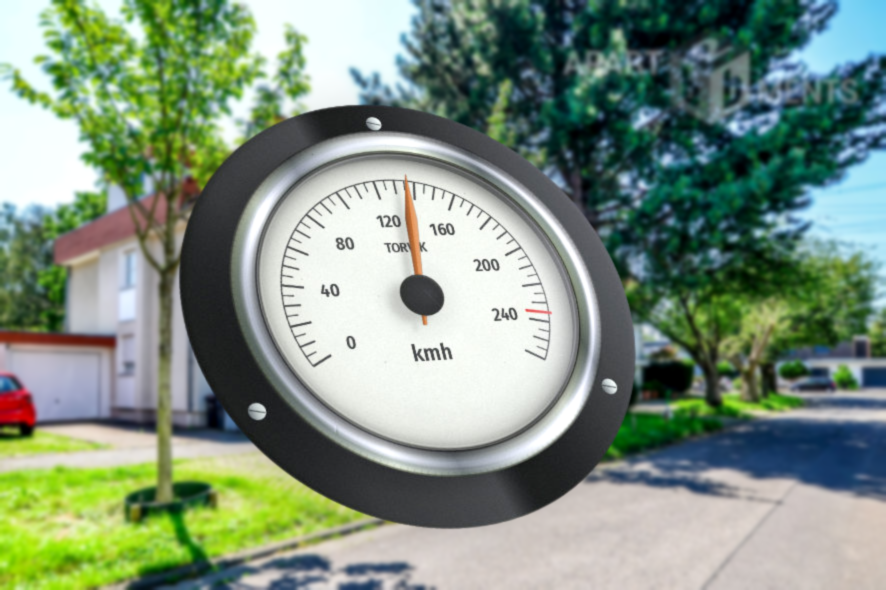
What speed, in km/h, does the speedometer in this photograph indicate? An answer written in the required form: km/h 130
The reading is km/h 135
